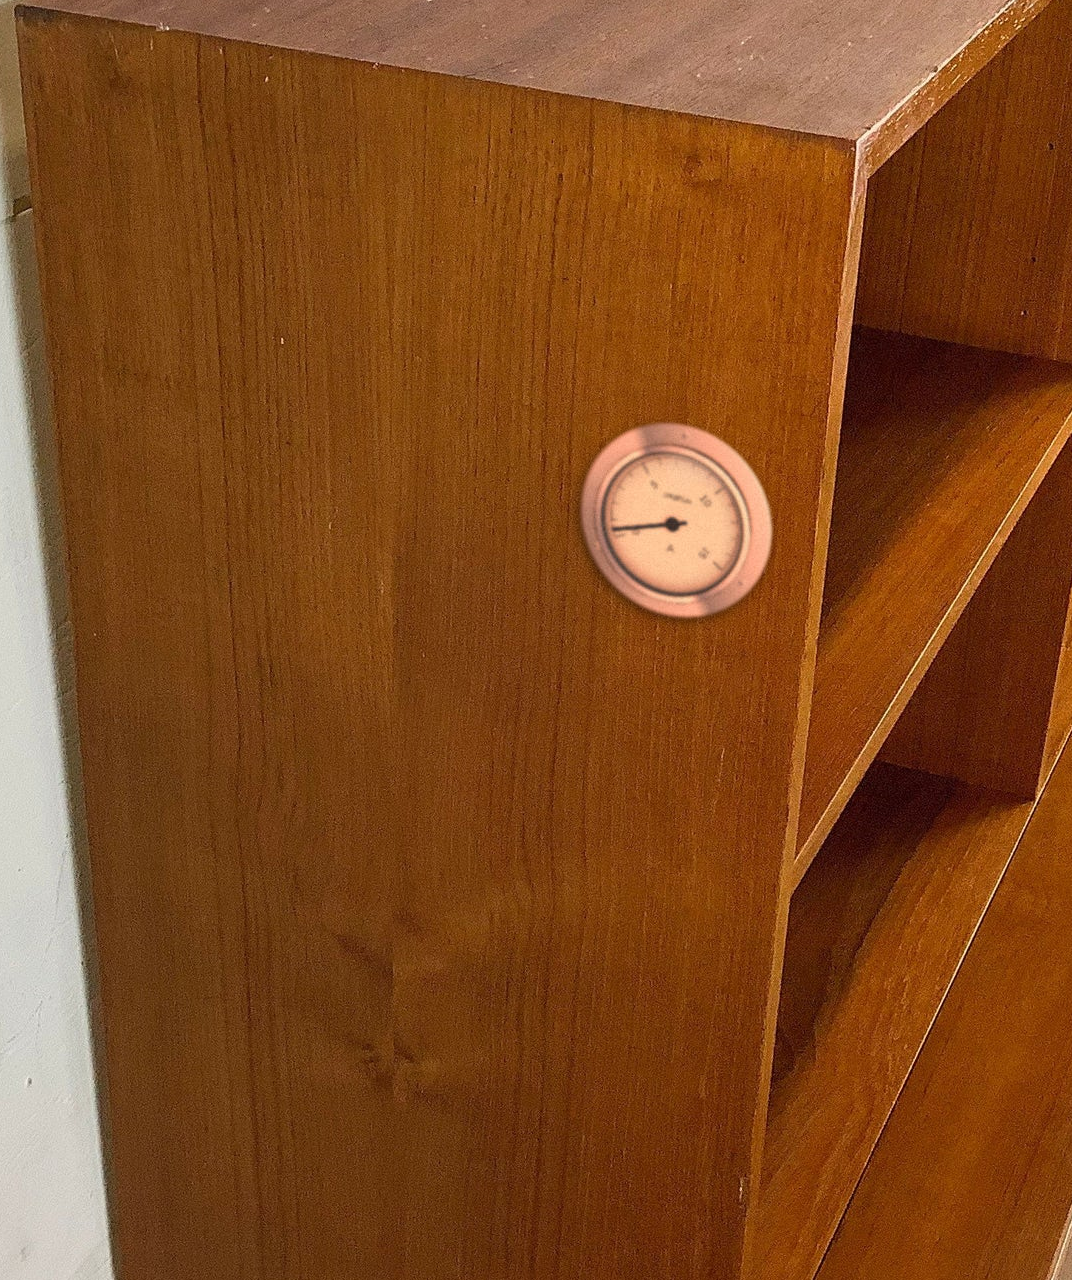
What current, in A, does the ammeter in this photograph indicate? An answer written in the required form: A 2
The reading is A 0.5
